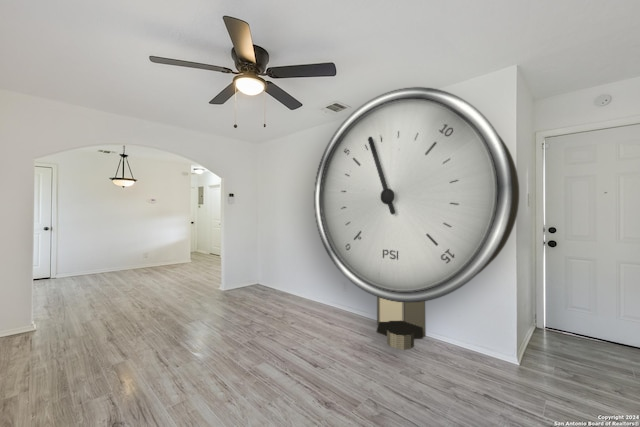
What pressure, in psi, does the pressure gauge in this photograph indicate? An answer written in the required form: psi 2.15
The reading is psi 6.5
